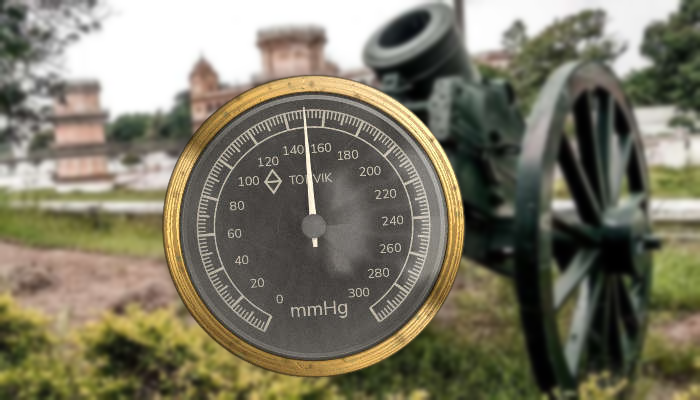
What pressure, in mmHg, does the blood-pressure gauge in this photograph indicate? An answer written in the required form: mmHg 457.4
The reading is mmHg 150
